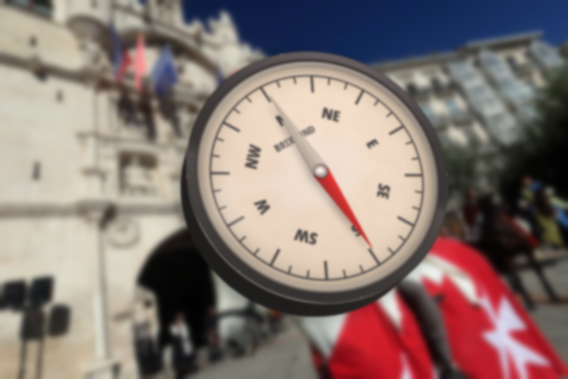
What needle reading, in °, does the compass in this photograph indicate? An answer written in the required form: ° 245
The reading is ° 180
